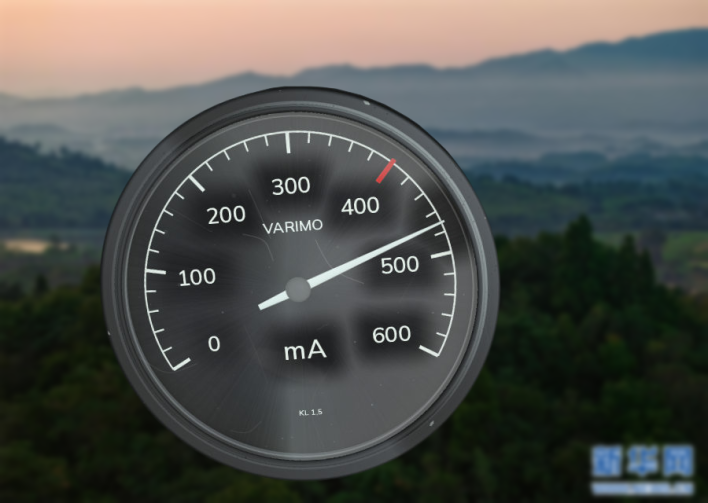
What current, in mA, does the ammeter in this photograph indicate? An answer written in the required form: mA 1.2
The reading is mA 470
